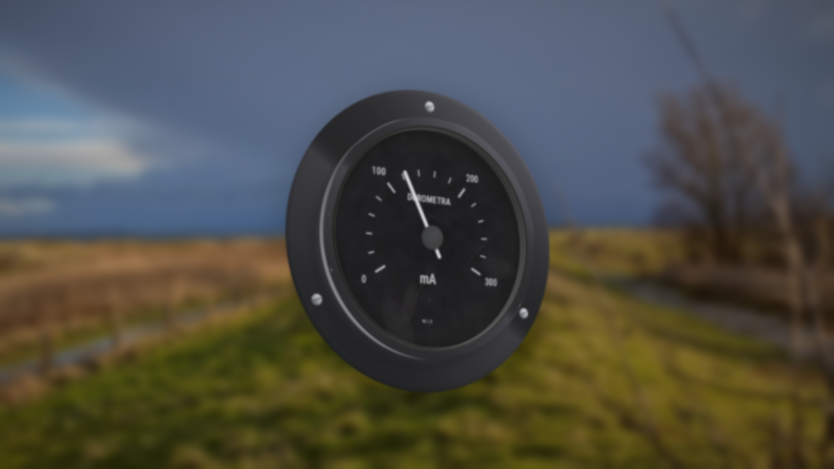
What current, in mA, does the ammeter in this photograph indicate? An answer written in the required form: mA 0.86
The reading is mA 120
